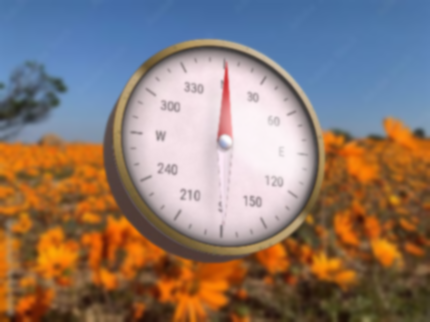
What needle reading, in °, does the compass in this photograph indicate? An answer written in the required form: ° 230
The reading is ° 0
